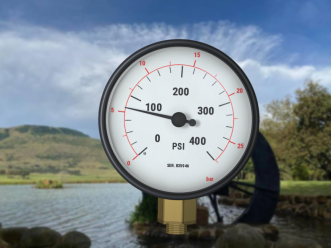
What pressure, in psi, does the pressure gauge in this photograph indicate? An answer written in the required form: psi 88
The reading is psi 80
